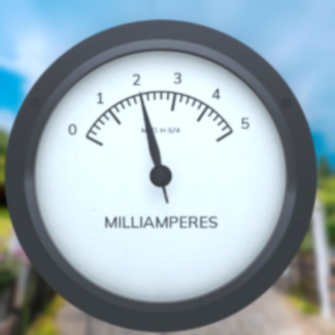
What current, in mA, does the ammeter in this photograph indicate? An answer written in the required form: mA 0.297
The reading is mA 2
